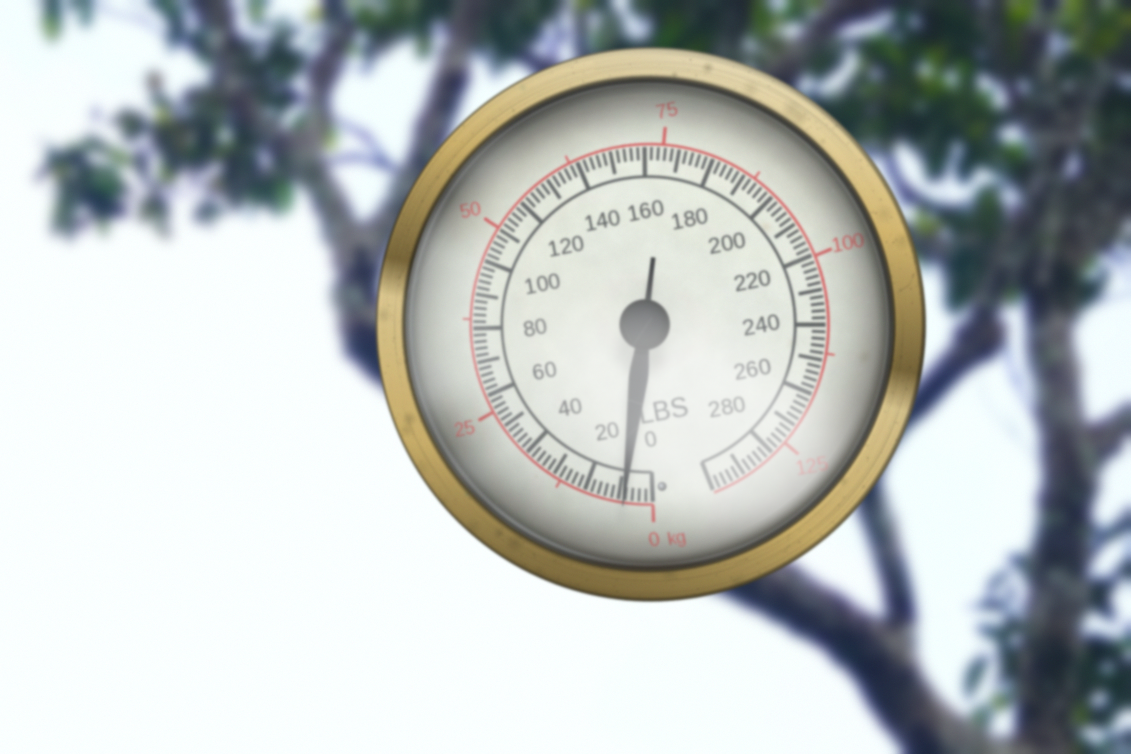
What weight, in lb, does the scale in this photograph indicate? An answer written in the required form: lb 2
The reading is lb 8
